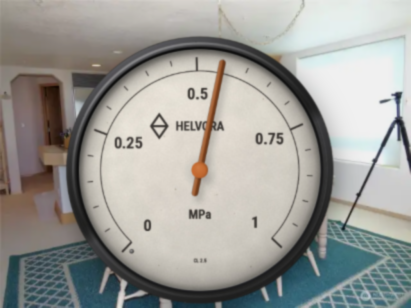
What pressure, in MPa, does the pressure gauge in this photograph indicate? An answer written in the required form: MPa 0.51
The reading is MPa 0.55
